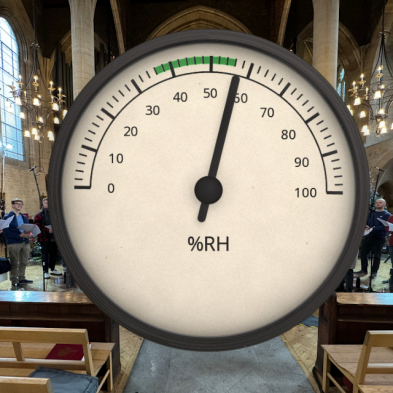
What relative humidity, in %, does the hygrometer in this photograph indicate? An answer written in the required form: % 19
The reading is % 57
